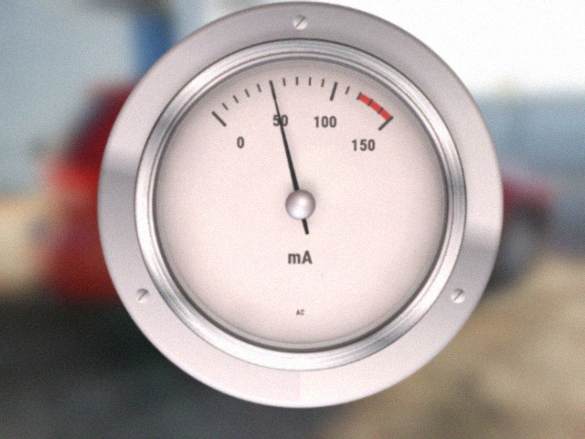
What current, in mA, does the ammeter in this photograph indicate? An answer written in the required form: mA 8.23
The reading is mA 50
